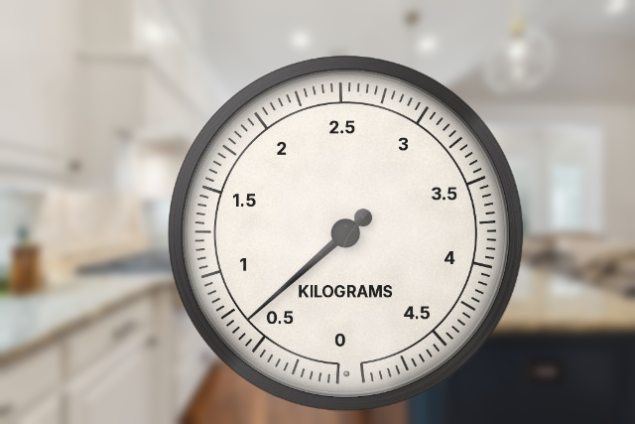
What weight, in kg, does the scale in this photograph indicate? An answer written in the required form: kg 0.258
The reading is kg 0.65
